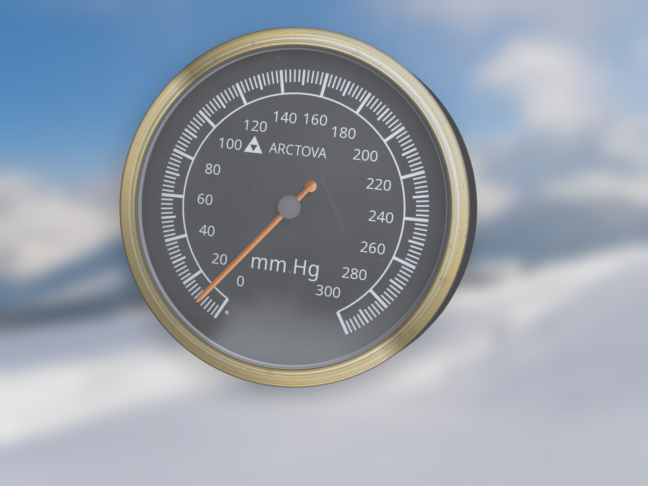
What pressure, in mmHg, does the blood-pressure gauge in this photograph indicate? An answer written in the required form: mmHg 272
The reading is mmHg 10
